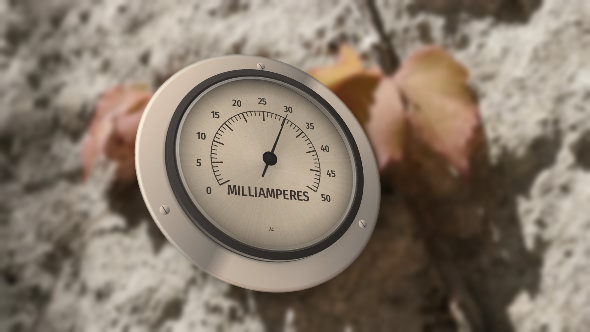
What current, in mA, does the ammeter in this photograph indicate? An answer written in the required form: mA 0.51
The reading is mA 30
